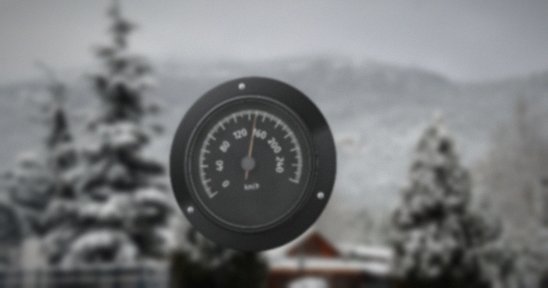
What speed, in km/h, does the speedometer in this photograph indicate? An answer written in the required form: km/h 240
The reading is km/h 150
